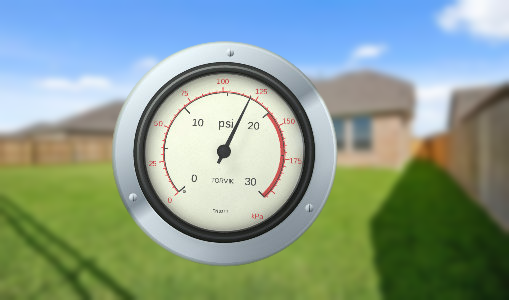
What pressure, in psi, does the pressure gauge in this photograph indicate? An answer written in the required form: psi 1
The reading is psi 17.5
